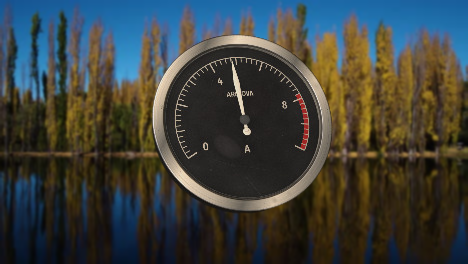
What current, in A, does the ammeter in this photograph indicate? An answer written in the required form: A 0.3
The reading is A 4.8
